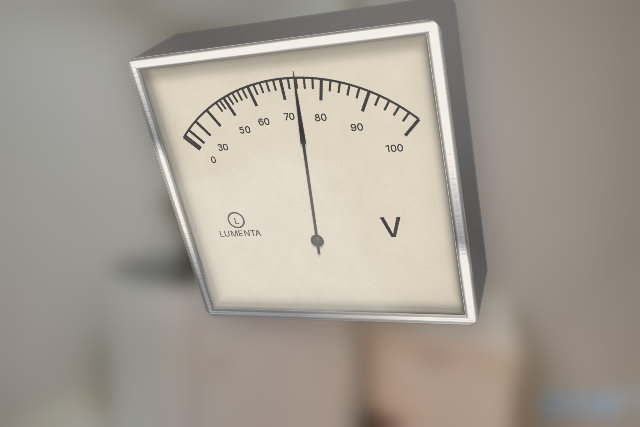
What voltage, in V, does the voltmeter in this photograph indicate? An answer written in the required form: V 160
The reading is V 74
